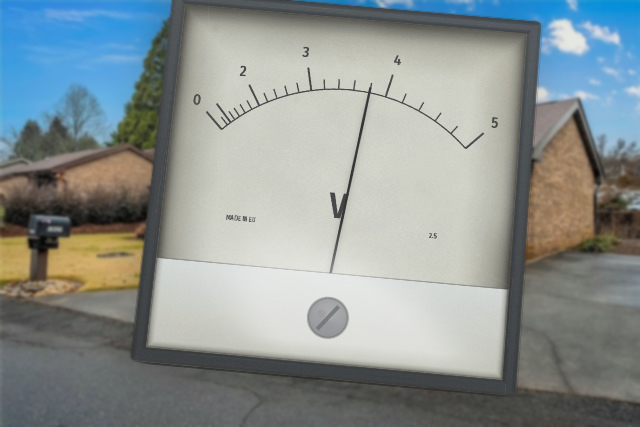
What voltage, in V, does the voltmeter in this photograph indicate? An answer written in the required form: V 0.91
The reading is V 3.8
